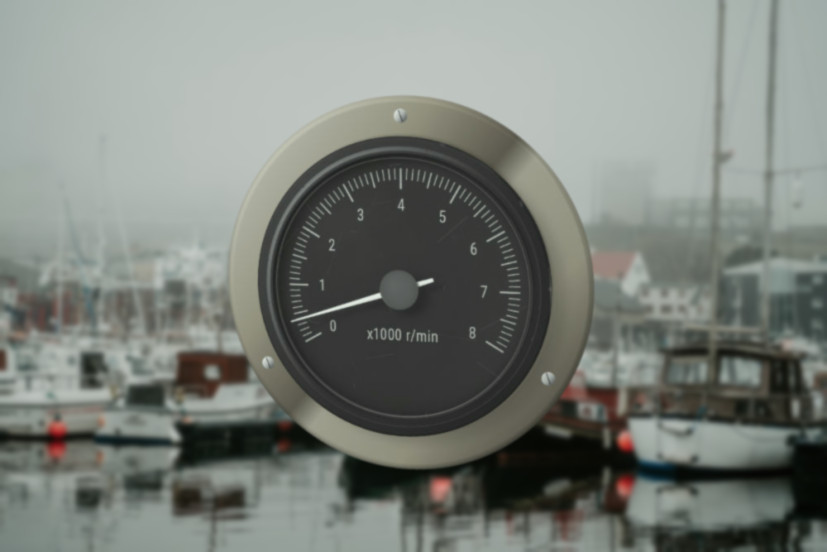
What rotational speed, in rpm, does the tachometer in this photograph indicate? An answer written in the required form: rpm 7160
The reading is rpm 400
